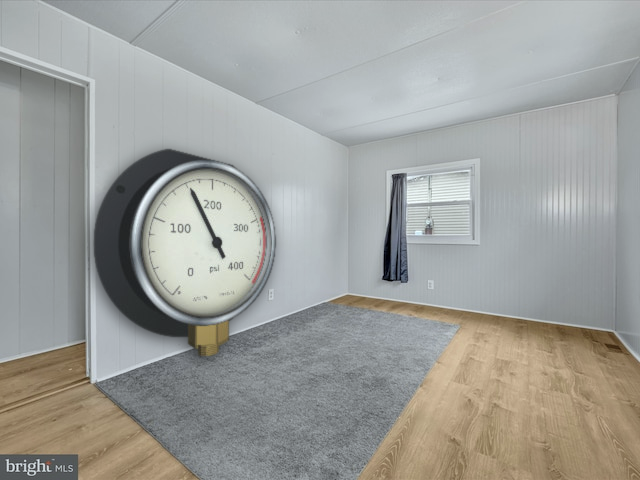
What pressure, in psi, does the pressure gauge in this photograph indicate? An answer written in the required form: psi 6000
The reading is psi 160
